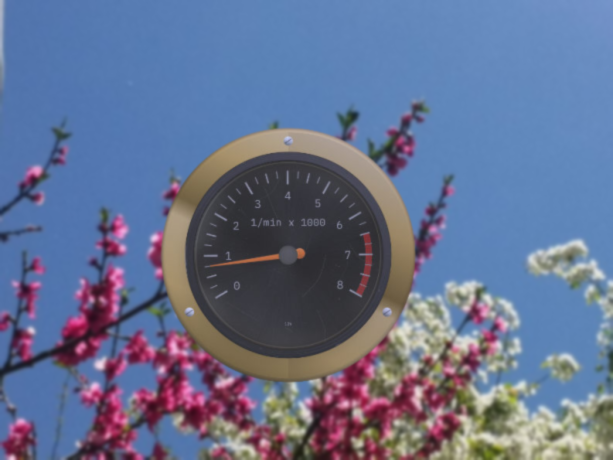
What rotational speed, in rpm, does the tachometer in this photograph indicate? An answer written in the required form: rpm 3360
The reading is rpm 750
